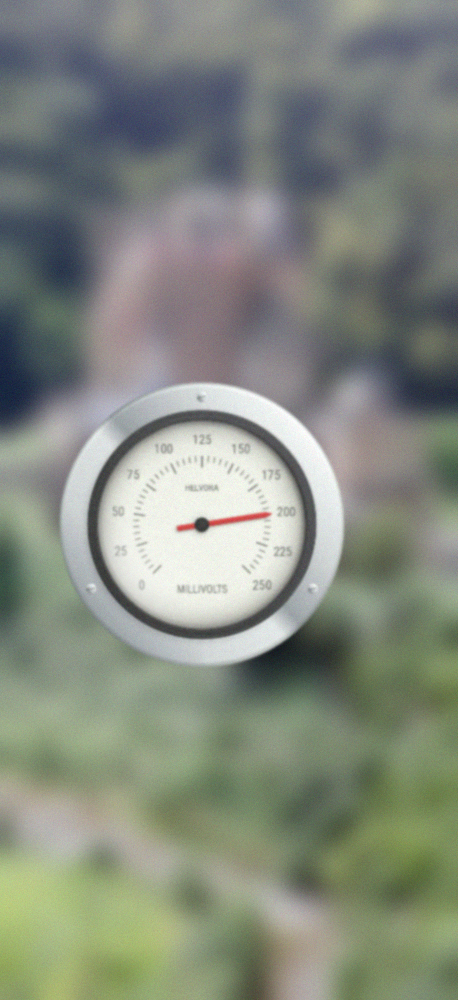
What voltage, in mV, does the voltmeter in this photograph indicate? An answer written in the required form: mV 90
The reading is mV 200
